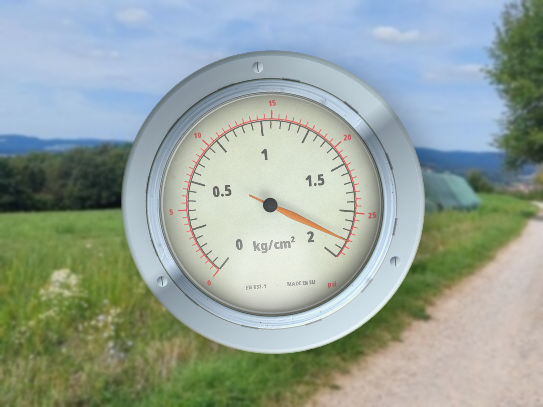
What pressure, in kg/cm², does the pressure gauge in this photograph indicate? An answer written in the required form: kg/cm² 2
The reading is kg/cm² 1.9
